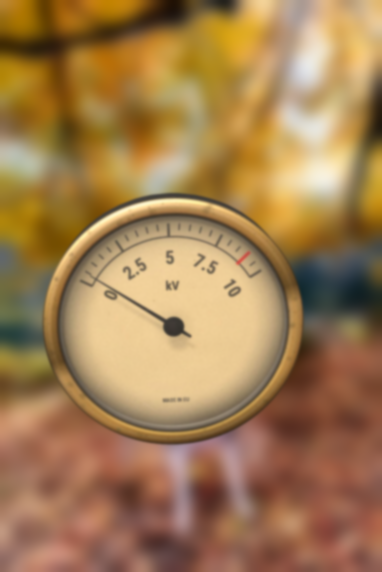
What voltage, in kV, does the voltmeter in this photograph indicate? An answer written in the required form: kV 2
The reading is kV 0.5
